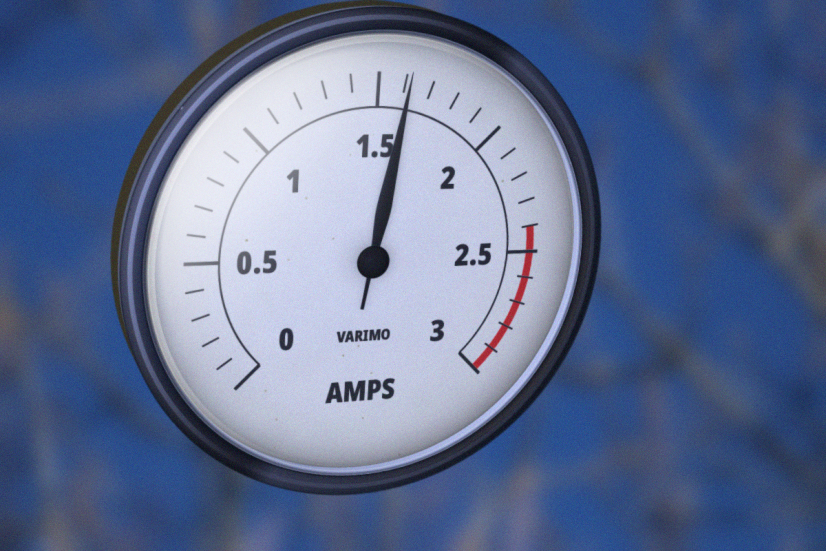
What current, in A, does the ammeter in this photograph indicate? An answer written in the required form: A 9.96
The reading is A 1.6
